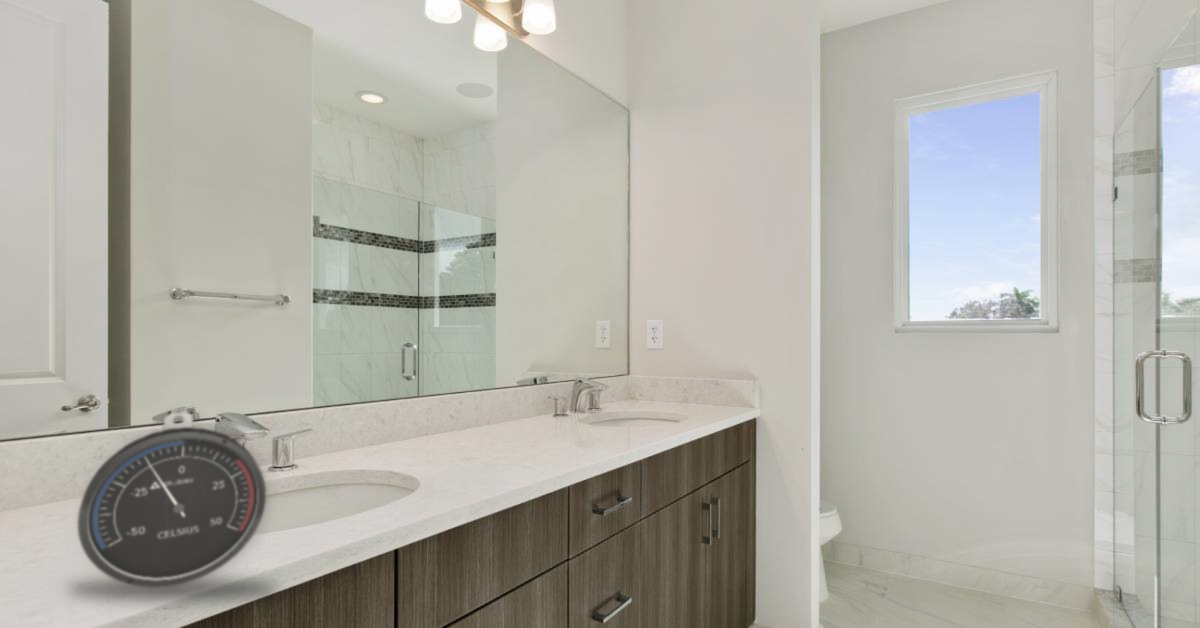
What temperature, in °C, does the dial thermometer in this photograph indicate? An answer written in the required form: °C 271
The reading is °C -12.5
